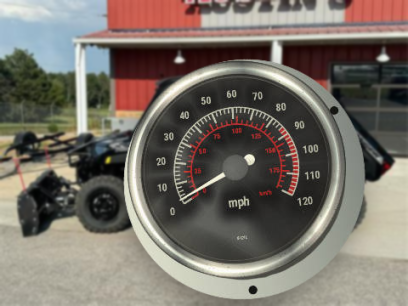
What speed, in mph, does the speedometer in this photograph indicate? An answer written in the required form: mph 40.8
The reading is mph 2
